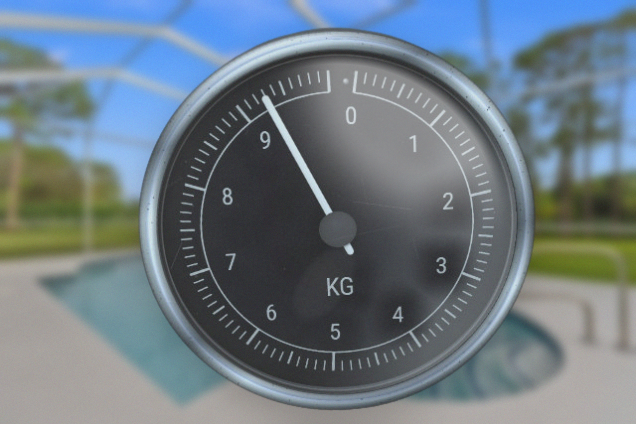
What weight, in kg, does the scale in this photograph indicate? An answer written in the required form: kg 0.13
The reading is kg 9.3
